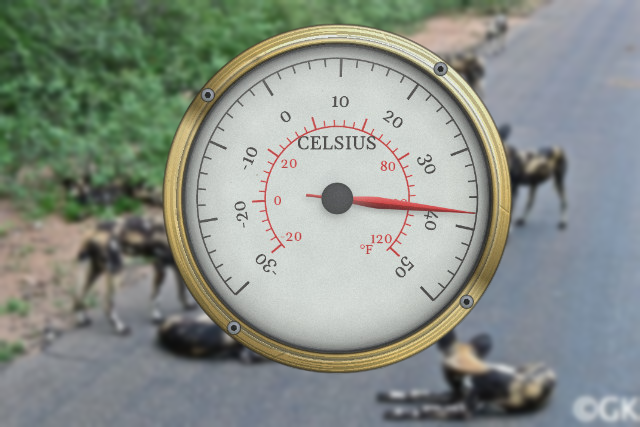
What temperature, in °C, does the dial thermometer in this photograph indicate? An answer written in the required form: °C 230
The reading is °C 38
